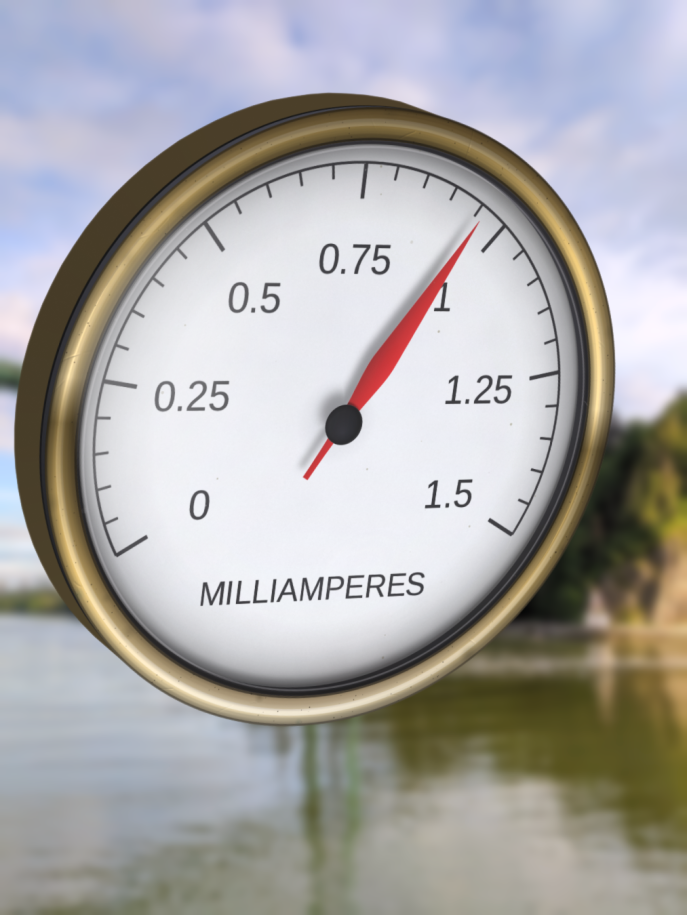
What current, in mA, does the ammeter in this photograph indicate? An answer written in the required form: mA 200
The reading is mA 0.95
